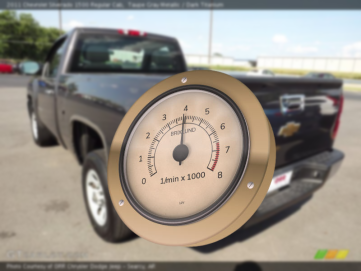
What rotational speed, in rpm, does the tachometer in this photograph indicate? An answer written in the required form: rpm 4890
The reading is rpm 4000
